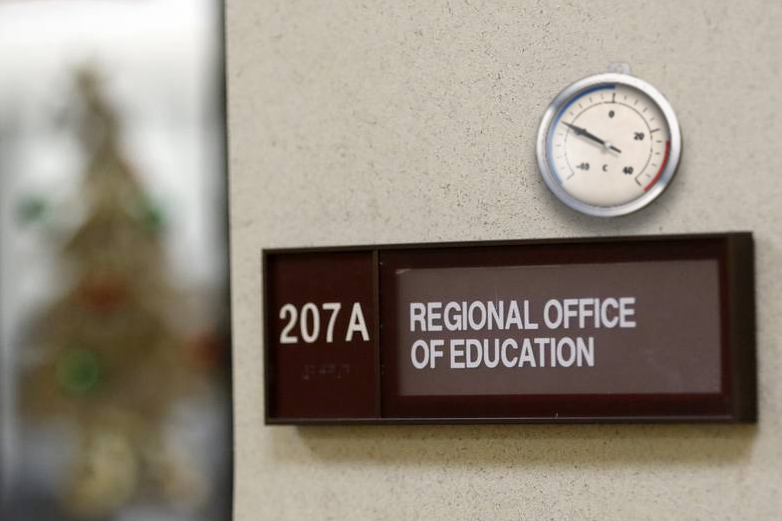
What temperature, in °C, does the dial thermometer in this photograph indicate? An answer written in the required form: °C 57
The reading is °C -20
